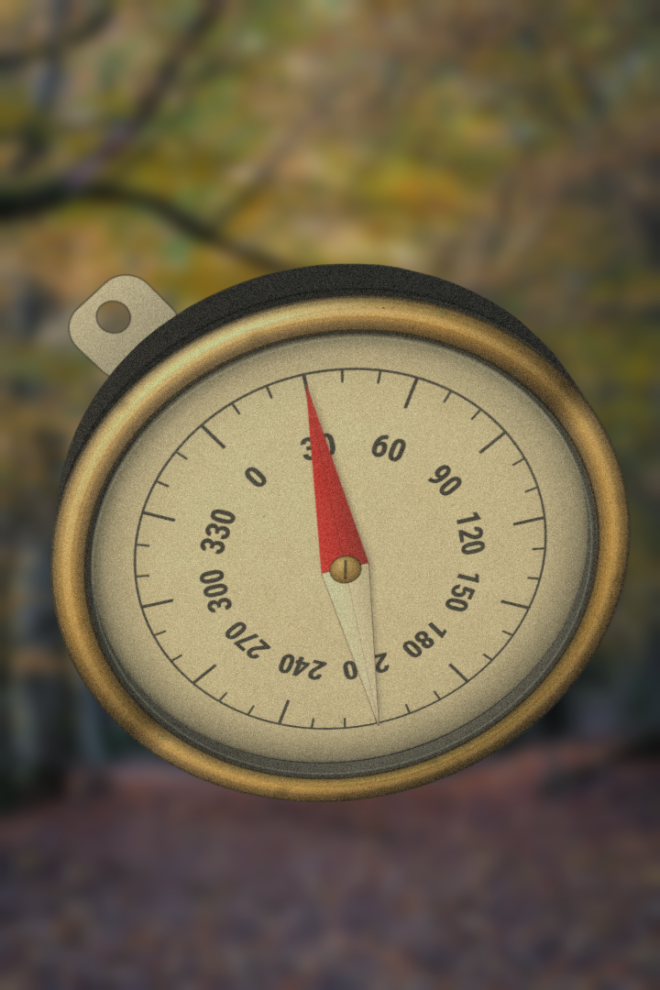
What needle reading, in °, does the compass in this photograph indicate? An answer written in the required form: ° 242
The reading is ° 30
